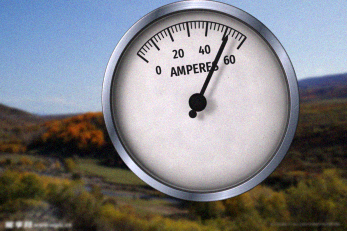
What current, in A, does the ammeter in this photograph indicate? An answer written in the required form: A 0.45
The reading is A 52
